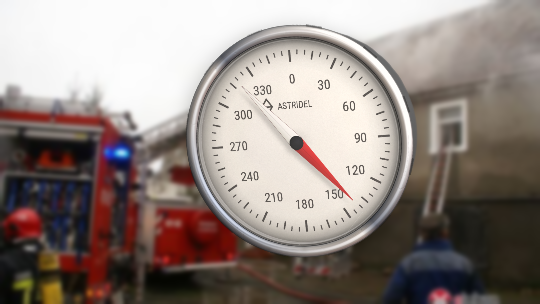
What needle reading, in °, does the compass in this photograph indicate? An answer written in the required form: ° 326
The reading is ° 140
